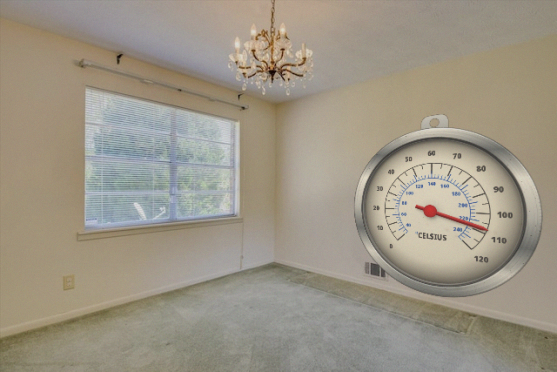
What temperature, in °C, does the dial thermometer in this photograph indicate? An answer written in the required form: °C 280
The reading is °C 107.5
